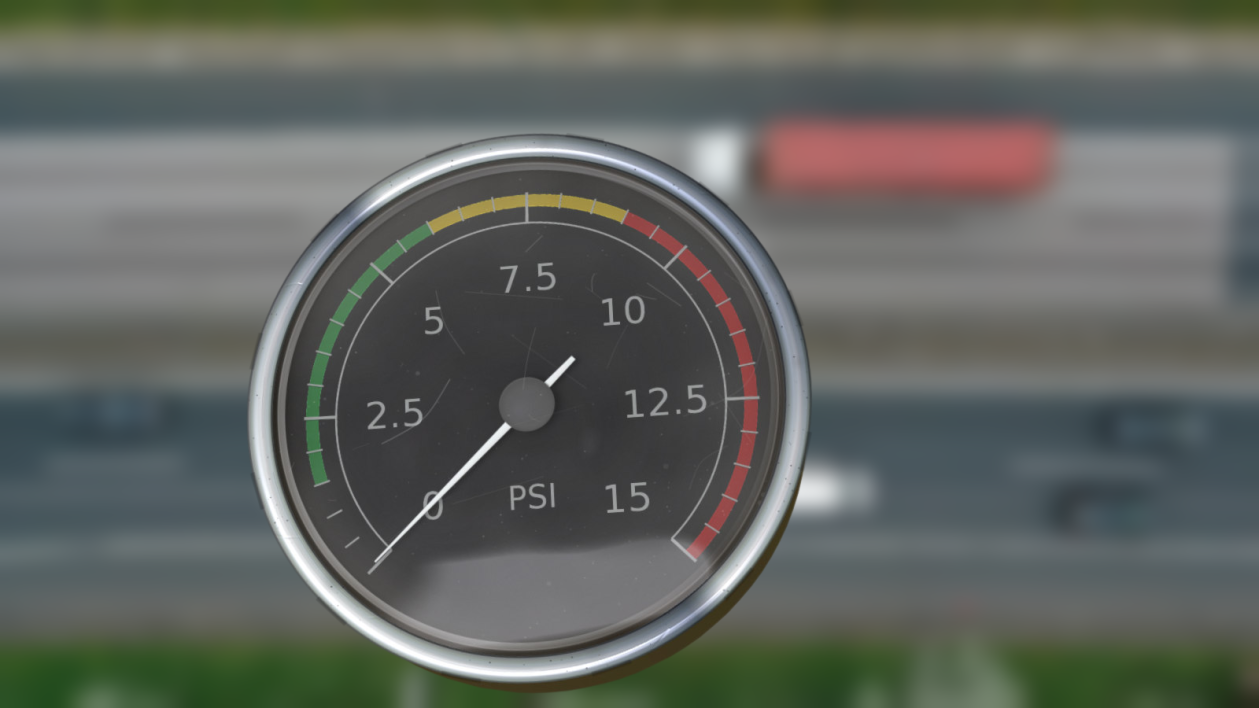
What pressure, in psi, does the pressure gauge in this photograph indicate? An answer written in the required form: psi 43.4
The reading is psi 0
